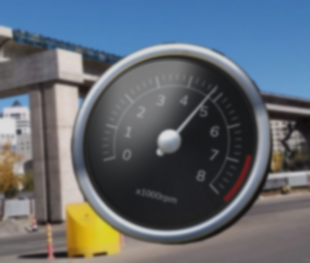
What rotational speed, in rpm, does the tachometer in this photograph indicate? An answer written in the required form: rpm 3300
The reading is rpm 4800
